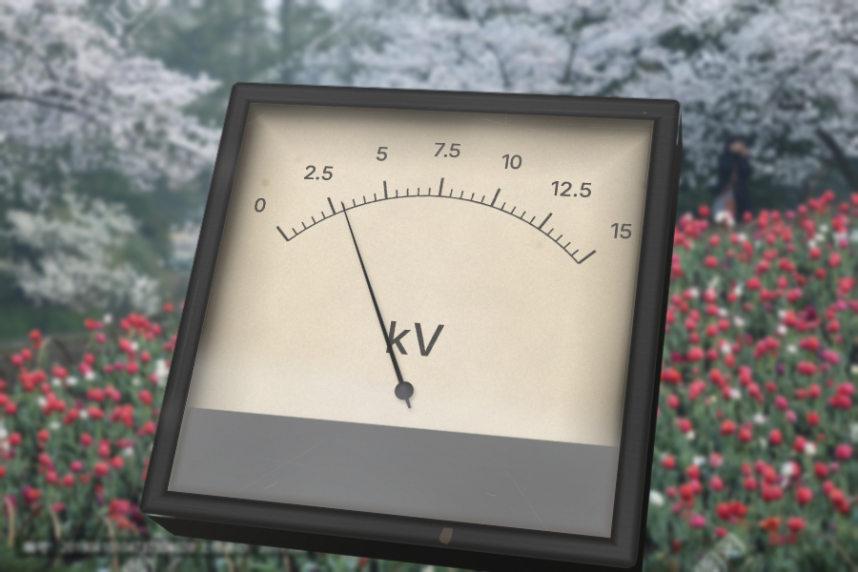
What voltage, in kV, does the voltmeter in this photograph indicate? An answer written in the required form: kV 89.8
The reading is kV 3
